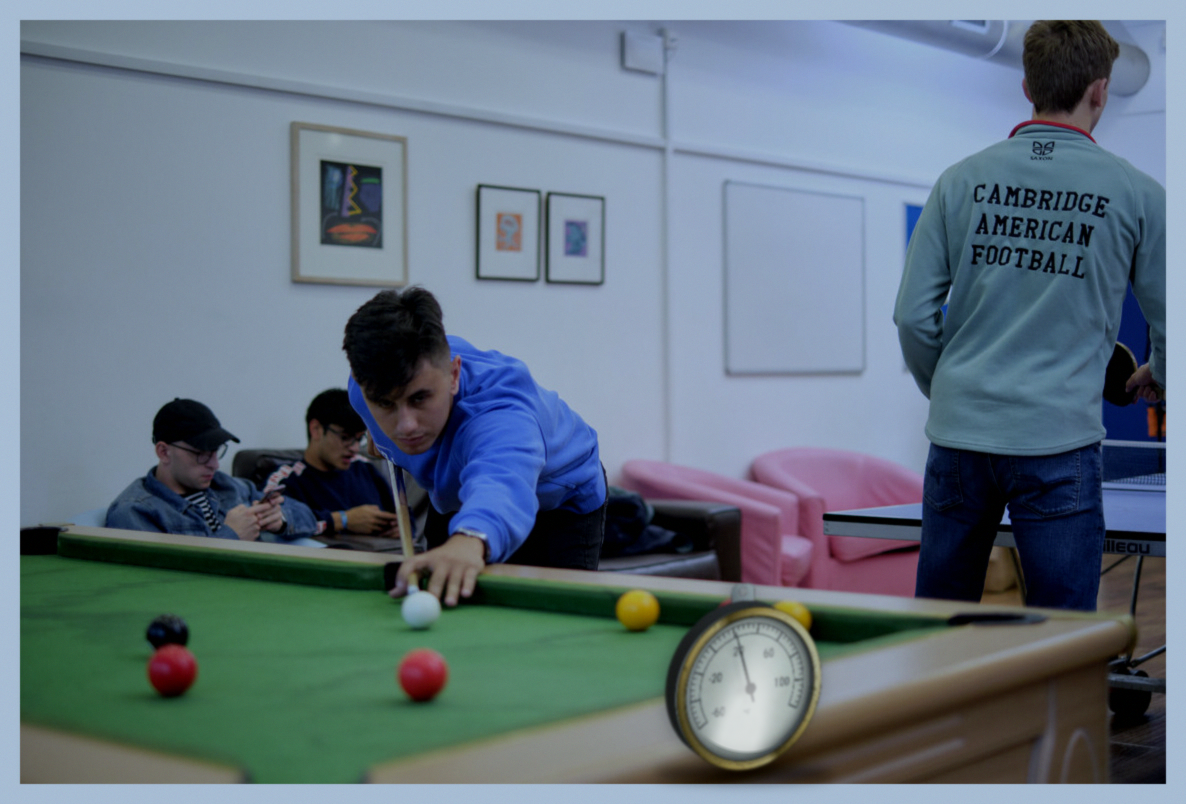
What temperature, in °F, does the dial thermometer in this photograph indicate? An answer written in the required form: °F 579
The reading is °F 20
